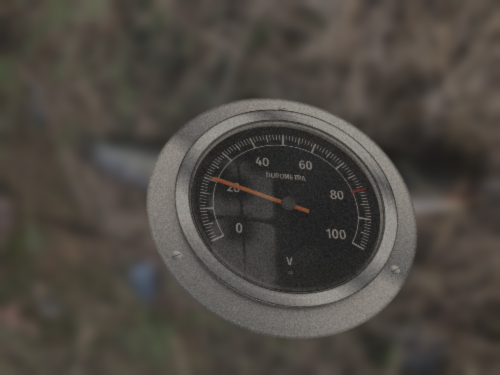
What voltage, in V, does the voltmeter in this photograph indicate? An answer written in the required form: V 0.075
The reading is V 20
